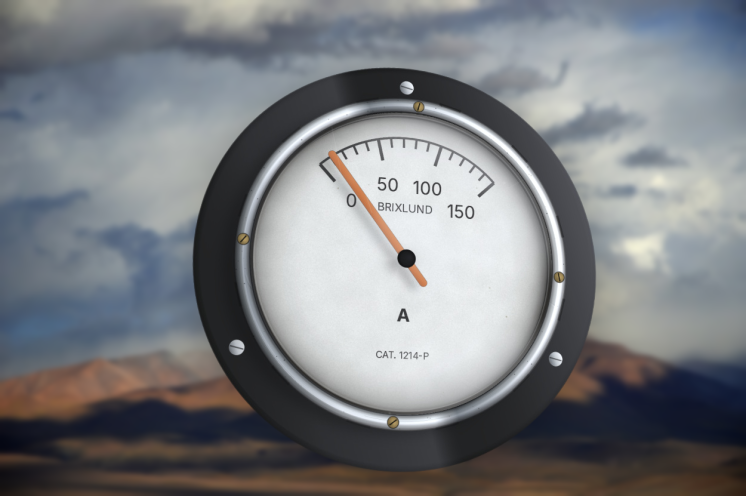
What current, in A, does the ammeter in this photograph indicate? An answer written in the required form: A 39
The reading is A 10
